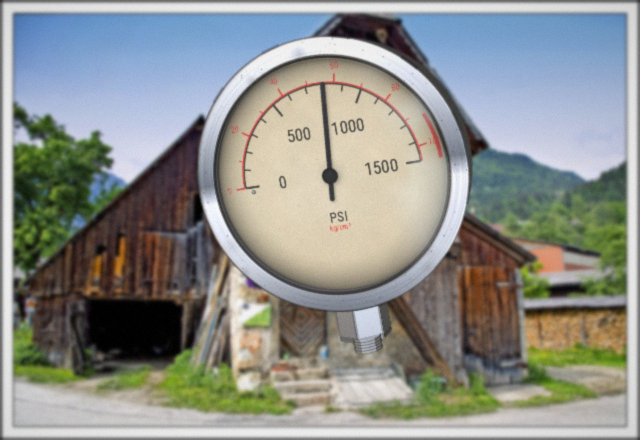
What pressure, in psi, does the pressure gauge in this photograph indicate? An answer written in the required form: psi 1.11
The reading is psi 800
